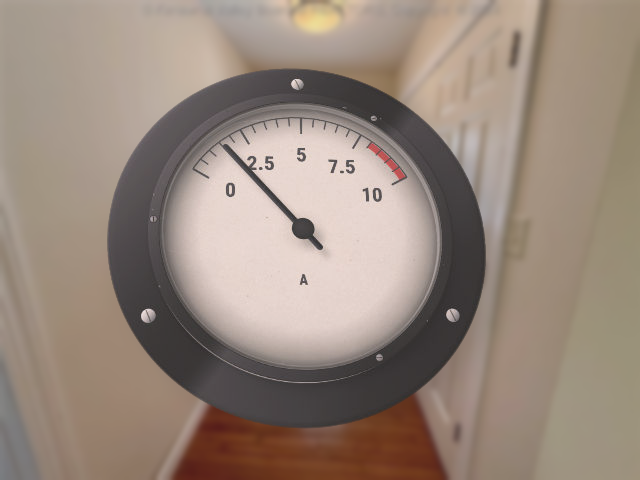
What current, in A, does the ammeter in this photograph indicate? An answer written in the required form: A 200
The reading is A 1.5
